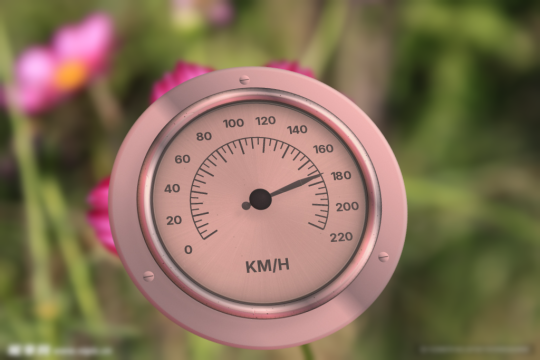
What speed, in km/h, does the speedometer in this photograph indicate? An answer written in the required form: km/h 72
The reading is km/h 175
